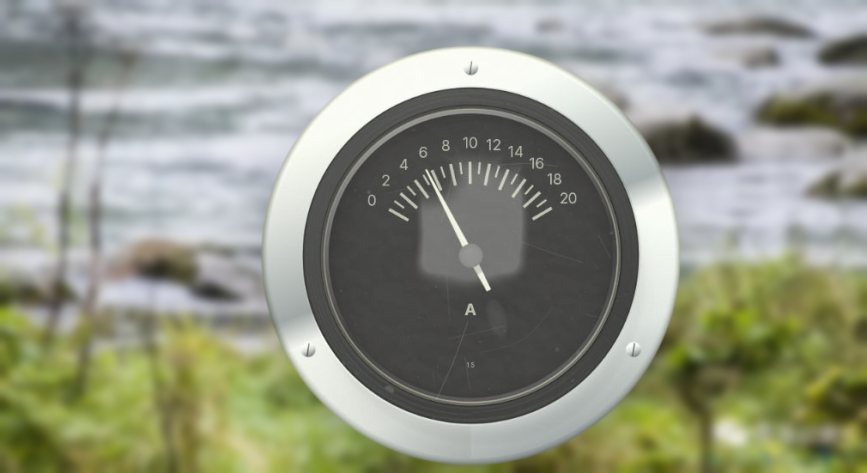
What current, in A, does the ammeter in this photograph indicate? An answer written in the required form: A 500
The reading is A 5.5
